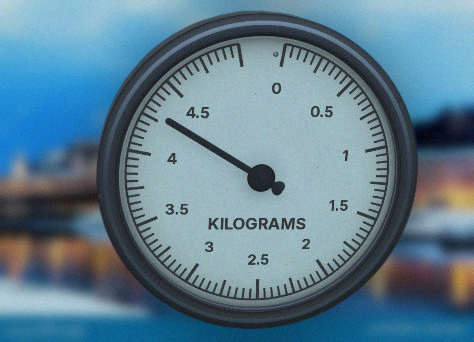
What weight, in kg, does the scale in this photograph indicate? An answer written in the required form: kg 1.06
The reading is kg 4.3
